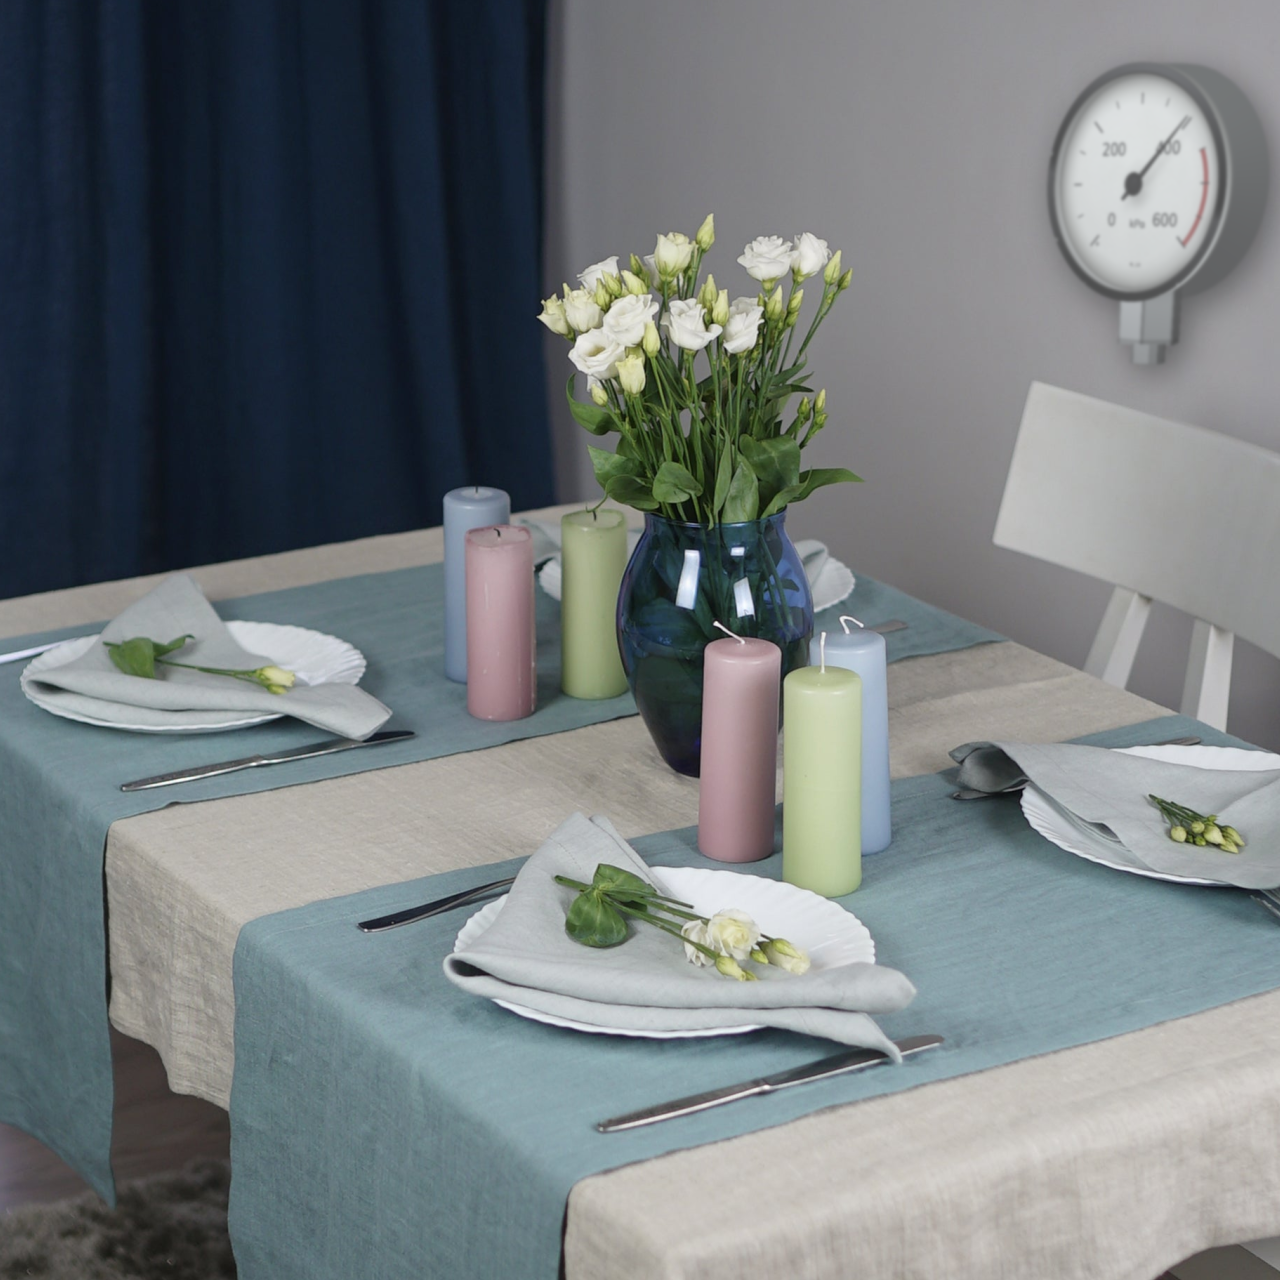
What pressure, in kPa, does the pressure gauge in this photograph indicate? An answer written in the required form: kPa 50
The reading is kPa 400
